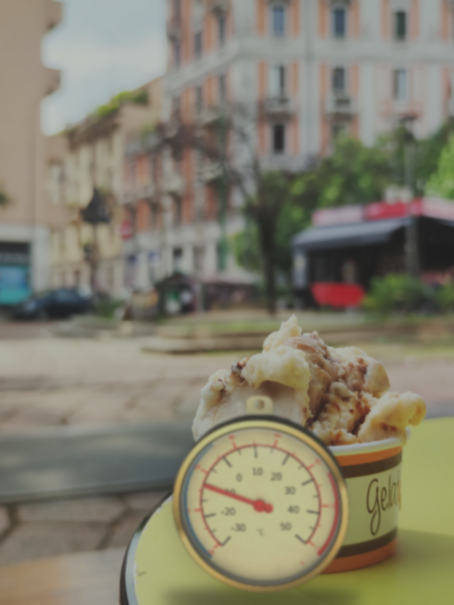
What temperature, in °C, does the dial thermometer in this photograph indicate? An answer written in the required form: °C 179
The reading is °C -10
